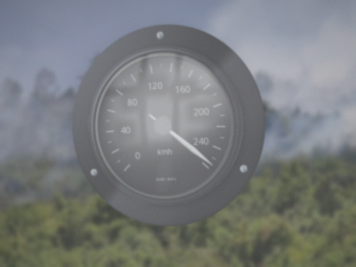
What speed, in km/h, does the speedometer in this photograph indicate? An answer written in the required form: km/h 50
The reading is km/h 255
